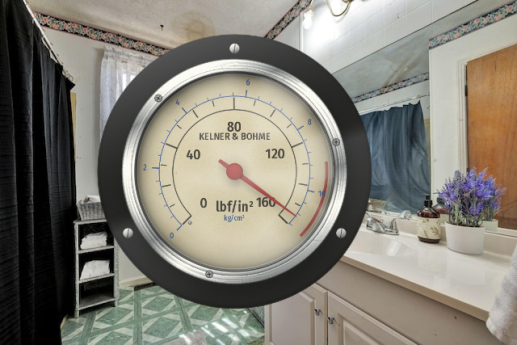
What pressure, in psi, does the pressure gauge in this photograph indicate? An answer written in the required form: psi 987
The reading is psi 155
